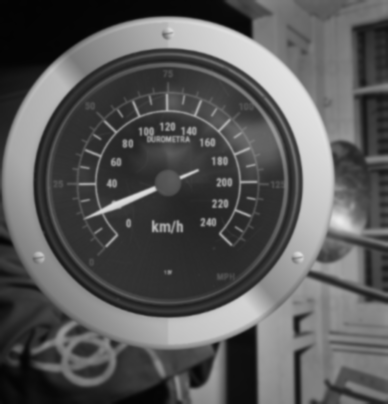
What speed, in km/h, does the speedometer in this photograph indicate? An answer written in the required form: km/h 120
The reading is km/h 20
